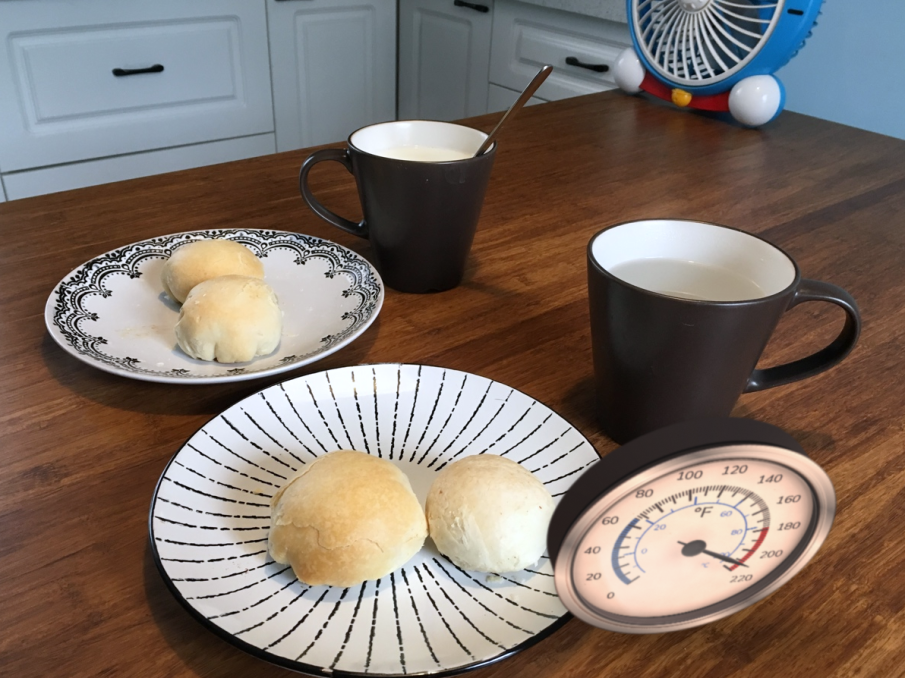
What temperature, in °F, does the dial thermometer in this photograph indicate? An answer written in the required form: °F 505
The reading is °F 210
